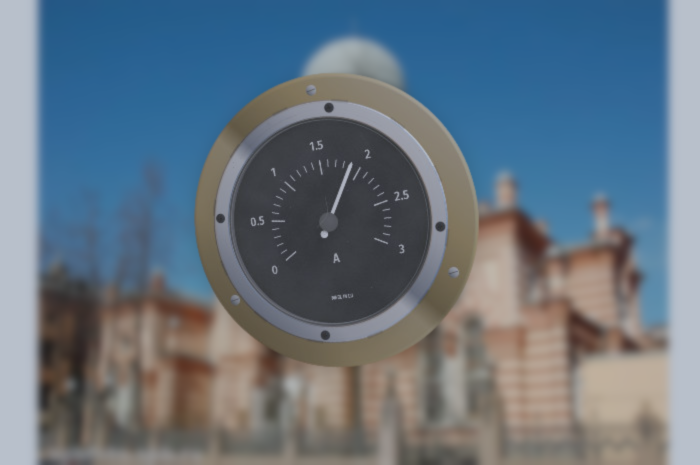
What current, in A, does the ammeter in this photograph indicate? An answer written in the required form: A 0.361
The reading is A 1.9
